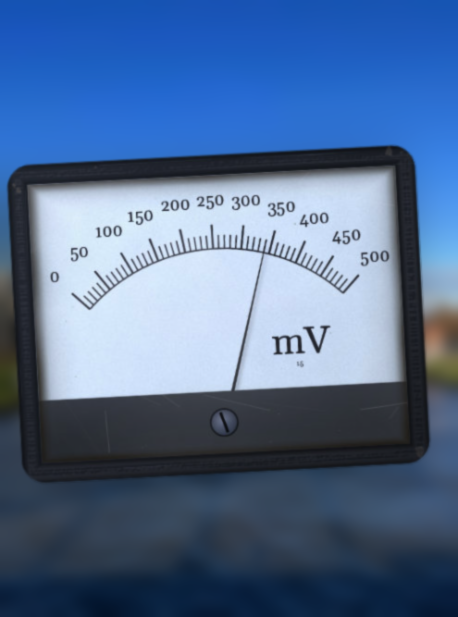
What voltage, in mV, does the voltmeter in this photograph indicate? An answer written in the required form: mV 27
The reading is mV 340
